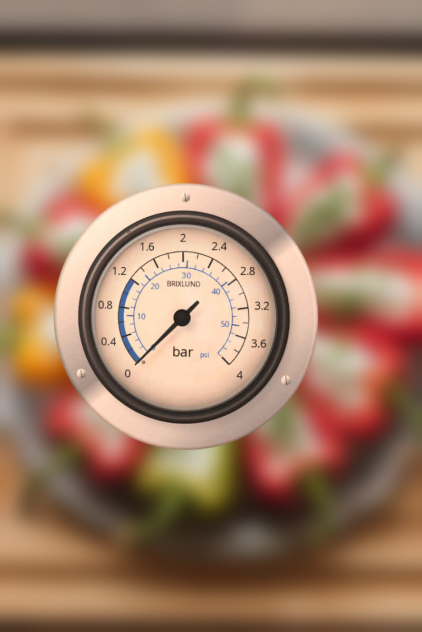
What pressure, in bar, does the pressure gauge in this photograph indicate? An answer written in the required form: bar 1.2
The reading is bar 0
